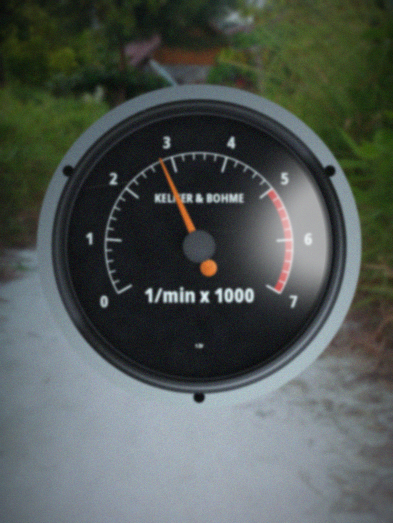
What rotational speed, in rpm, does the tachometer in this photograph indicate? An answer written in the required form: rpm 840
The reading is rpm 2800
